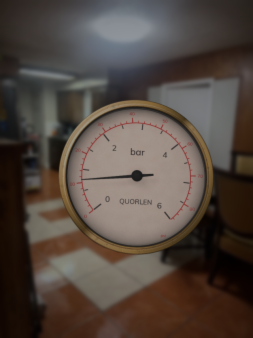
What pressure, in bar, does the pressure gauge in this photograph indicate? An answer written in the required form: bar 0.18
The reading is bar 0.75
